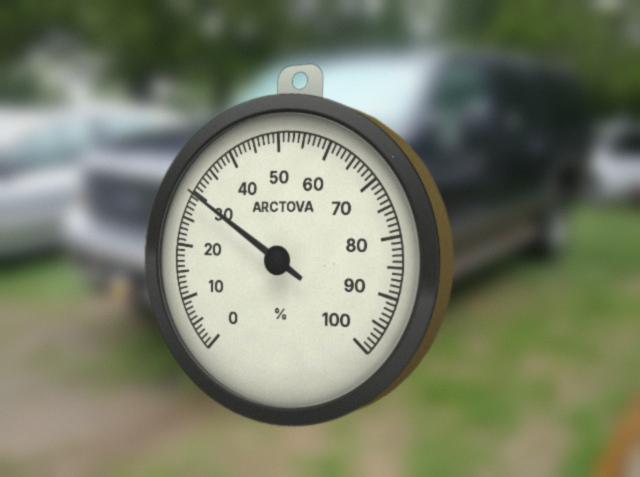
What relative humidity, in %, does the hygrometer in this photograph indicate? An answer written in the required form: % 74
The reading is % 30
